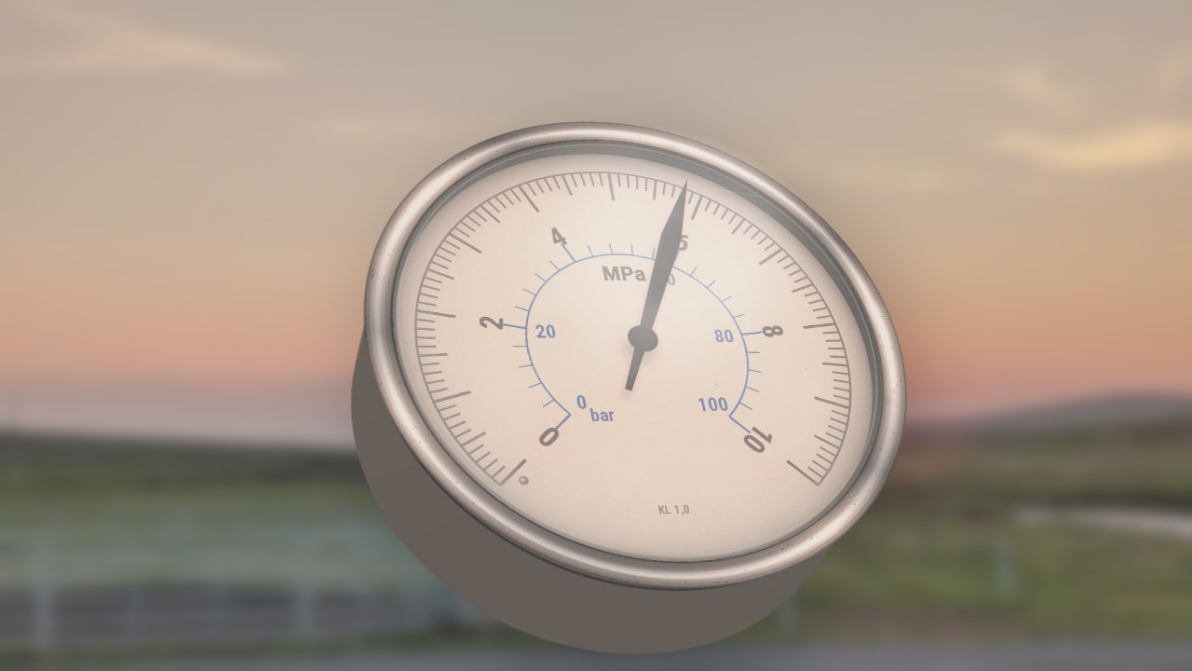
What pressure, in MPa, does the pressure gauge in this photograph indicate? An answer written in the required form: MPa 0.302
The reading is MPa 5.8
